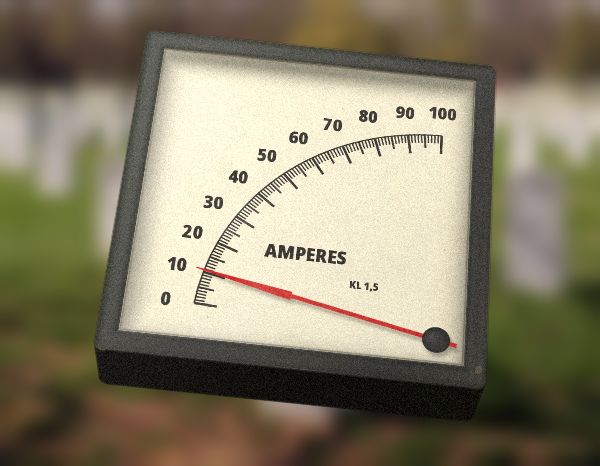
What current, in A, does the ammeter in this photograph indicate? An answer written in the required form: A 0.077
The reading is A 10
